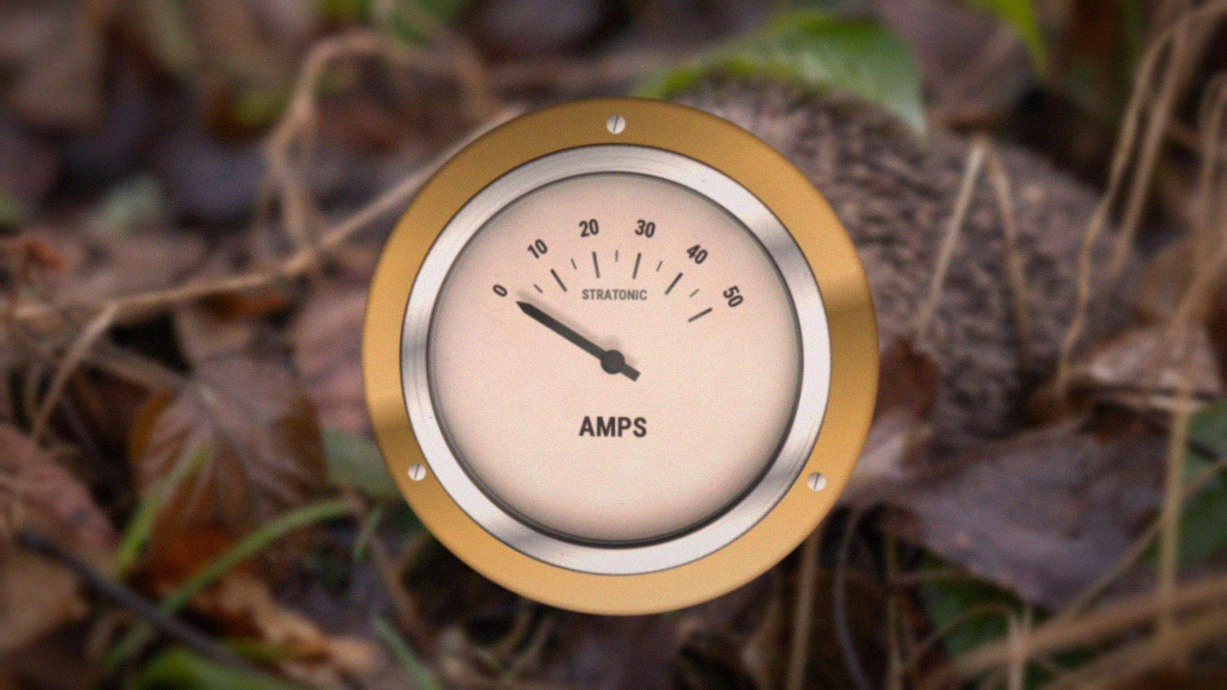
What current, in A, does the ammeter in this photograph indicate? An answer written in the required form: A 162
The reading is A 0
